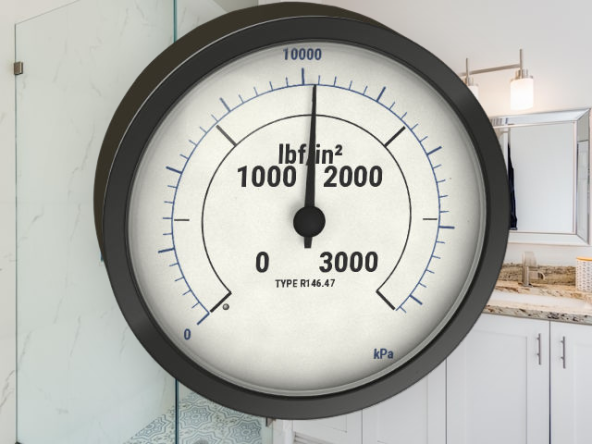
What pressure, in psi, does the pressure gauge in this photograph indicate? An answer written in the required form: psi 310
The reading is psi 1500
